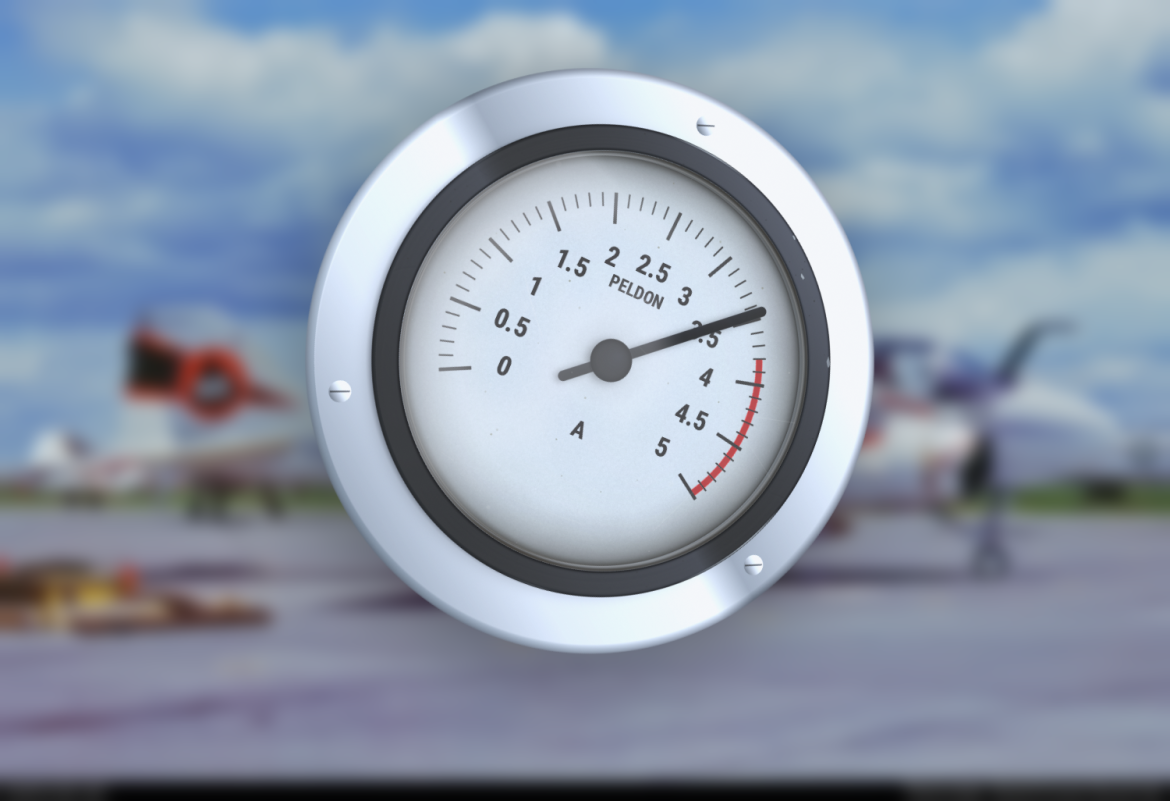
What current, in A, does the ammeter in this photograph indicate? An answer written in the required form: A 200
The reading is A 3.45
